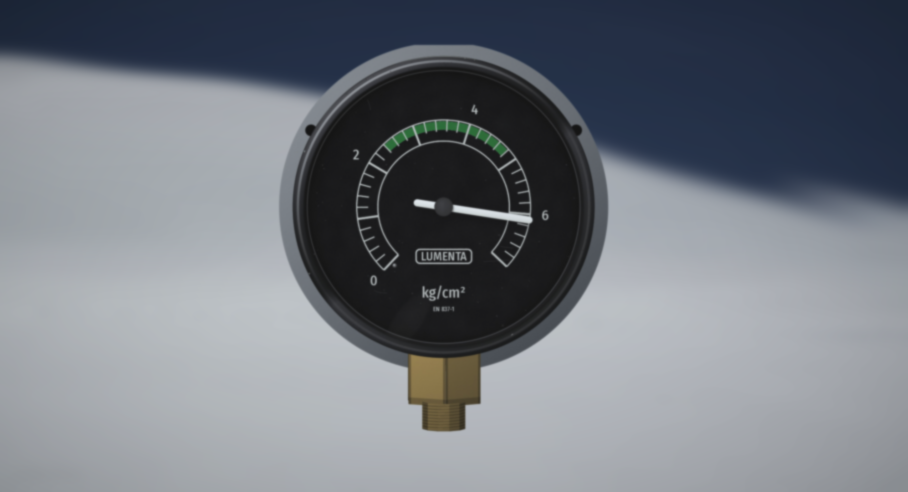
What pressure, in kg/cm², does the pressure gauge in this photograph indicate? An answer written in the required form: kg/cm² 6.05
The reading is kg/cm² 6.1
